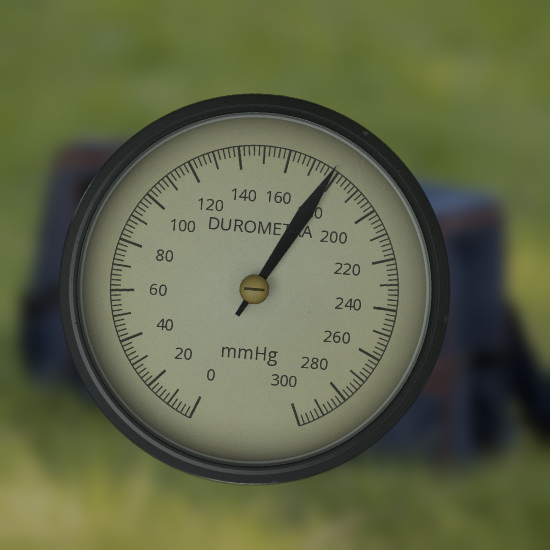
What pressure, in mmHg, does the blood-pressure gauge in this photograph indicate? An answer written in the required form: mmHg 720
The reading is mmHg 178
